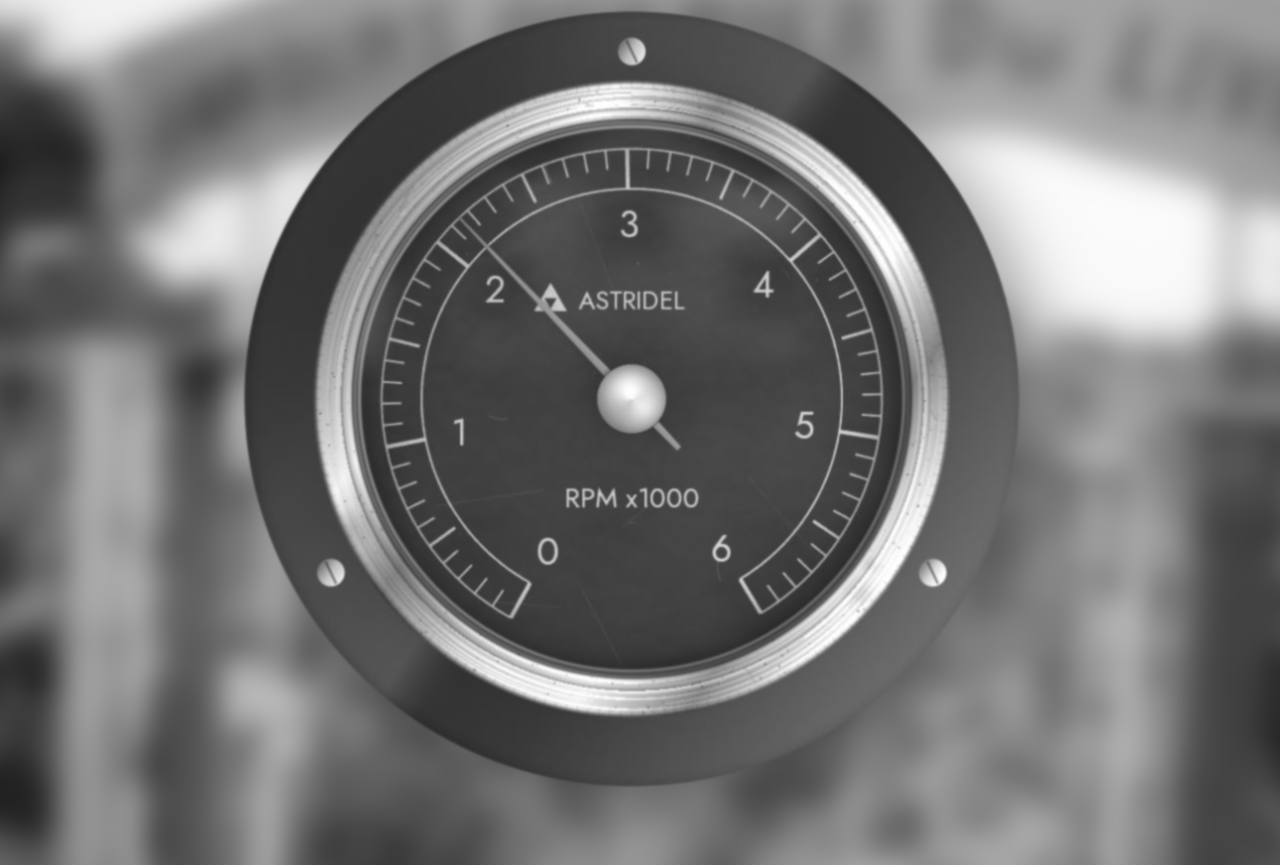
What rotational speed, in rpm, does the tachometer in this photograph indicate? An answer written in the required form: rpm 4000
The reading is rpm 2150
